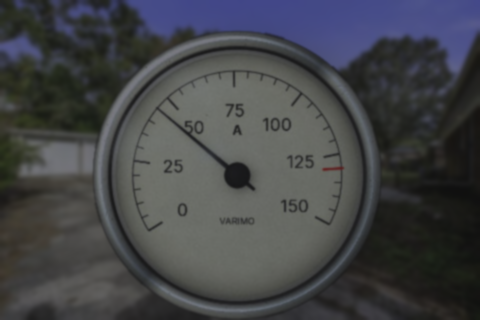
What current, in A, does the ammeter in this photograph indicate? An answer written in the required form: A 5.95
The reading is A 45
